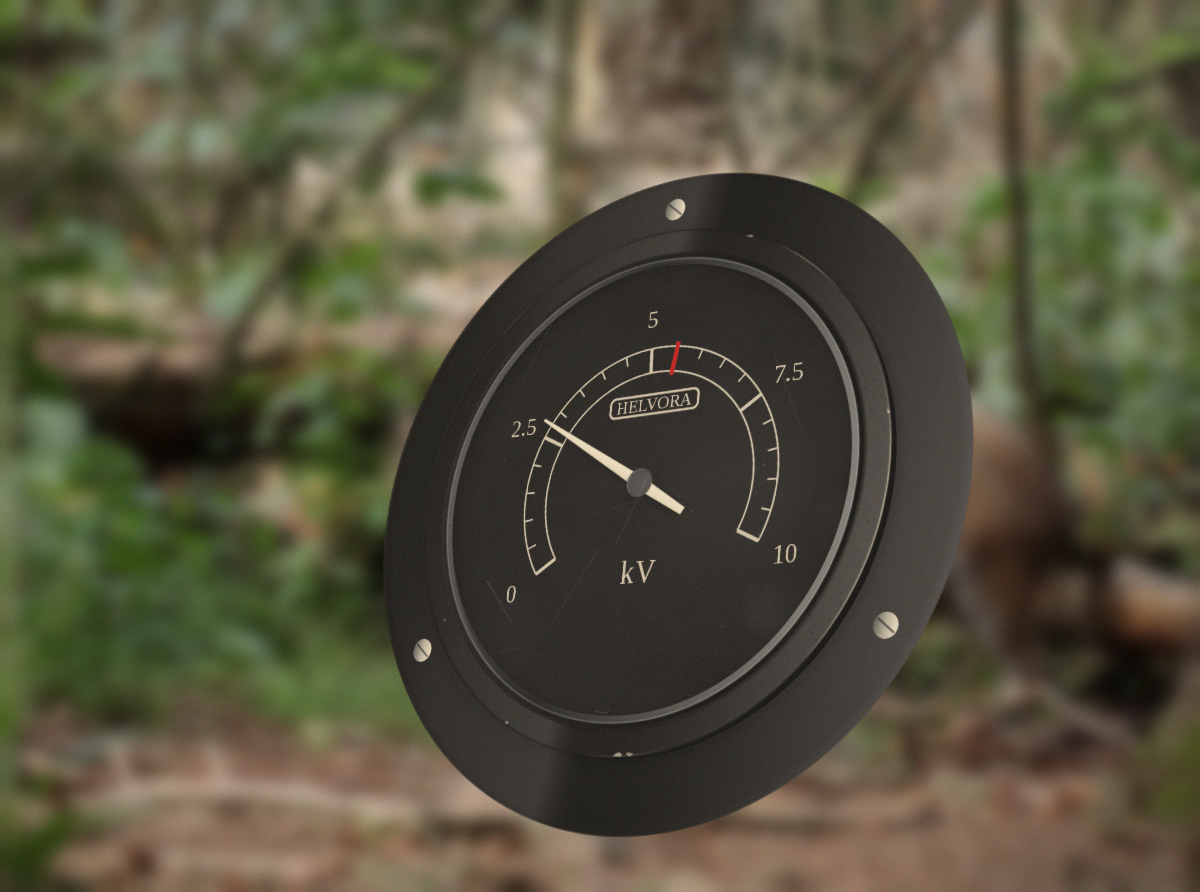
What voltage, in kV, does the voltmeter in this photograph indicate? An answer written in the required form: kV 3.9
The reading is kV 2.75
